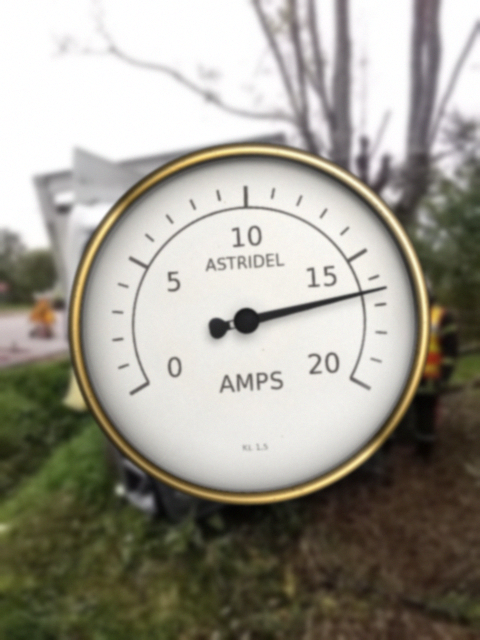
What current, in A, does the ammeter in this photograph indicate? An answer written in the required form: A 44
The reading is A 16.5
